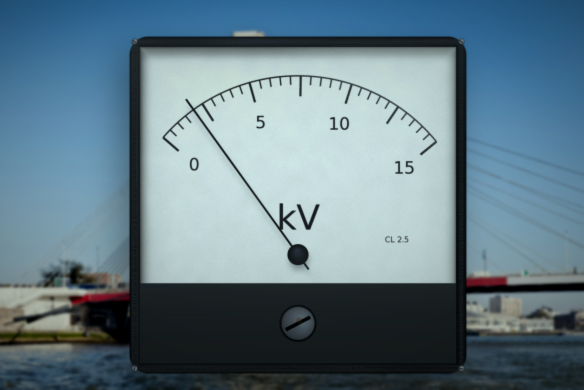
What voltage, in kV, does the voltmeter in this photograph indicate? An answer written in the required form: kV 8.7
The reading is kV 2
